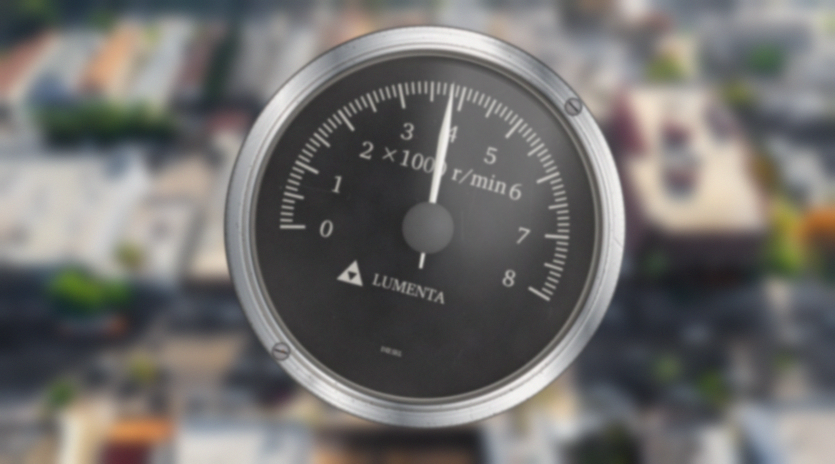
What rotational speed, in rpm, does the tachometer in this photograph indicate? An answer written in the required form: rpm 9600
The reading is rpm 3800
